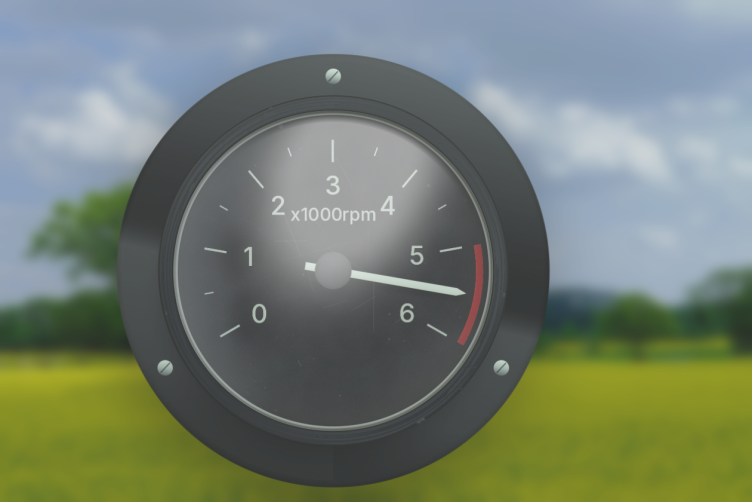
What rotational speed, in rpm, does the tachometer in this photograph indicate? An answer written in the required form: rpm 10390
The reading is rpm 5500
